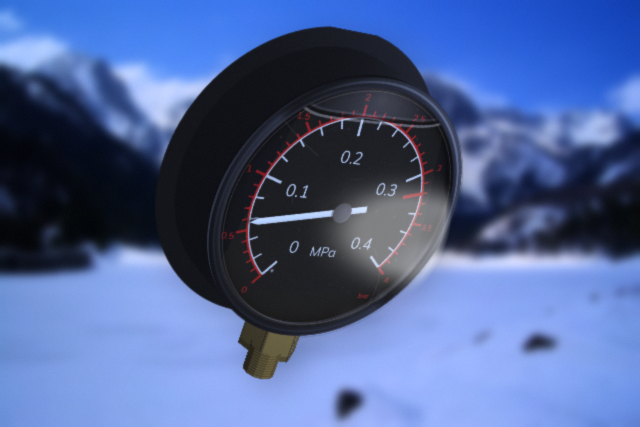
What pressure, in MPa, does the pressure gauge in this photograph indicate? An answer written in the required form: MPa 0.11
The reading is MPa 0.06
